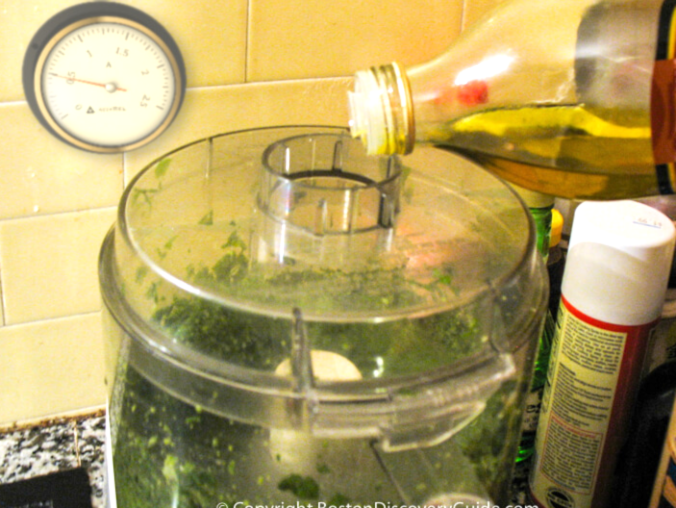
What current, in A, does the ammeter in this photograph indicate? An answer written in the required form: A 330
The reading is A 0.5
